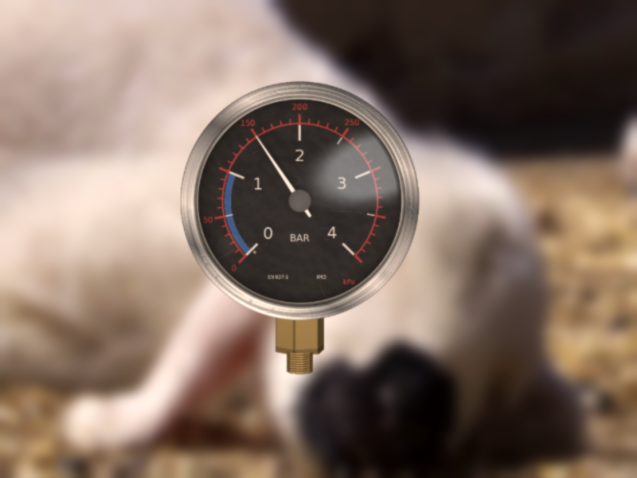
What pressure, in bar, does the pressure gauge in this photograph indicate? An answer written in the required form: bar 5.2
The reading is bar 1.5
